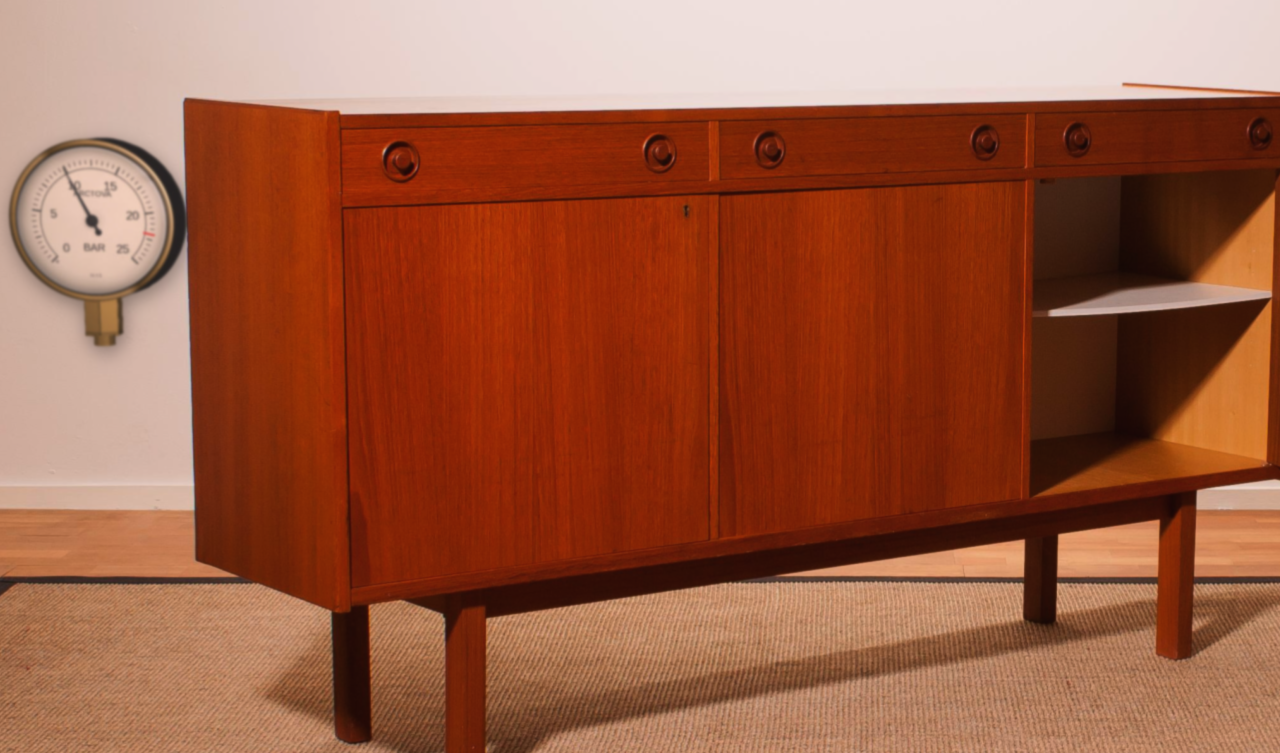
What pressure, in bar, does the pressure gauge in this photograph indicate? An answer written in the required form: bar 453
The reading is bar 10
